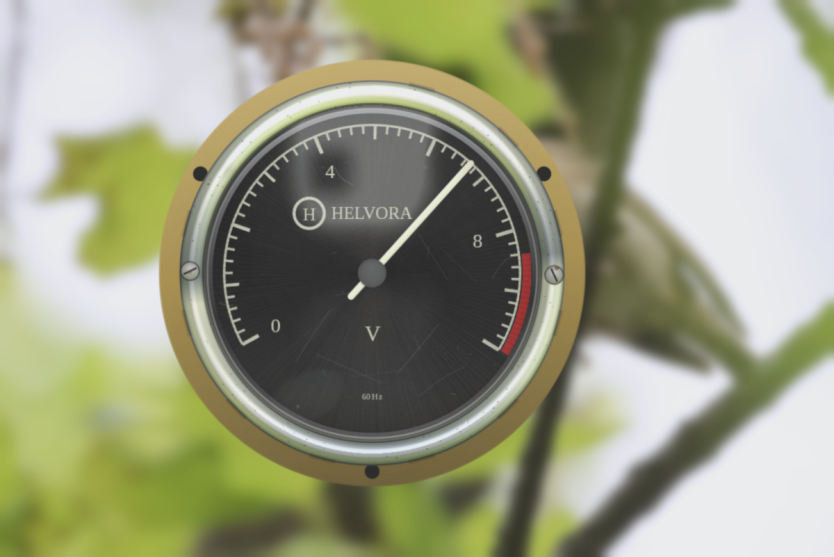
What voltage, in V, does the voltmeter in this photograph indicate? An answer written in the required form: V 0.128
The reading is V 6.7
